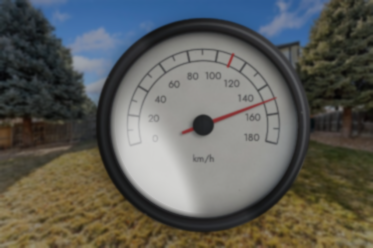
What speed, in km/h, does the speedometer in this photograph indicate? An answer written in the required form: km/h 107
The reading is km/h 150
